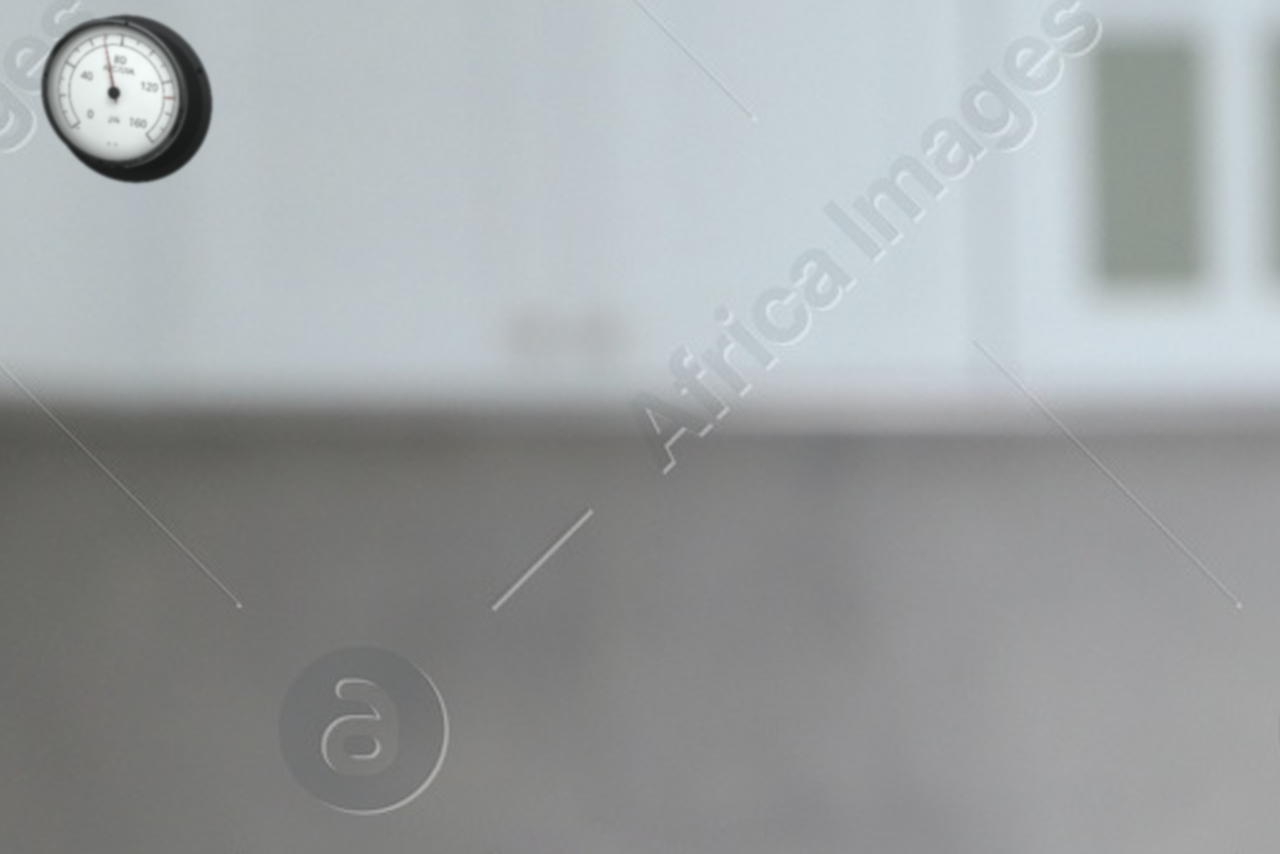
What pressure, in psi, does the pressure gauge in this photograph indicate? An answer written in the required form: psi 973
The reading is psi 70
